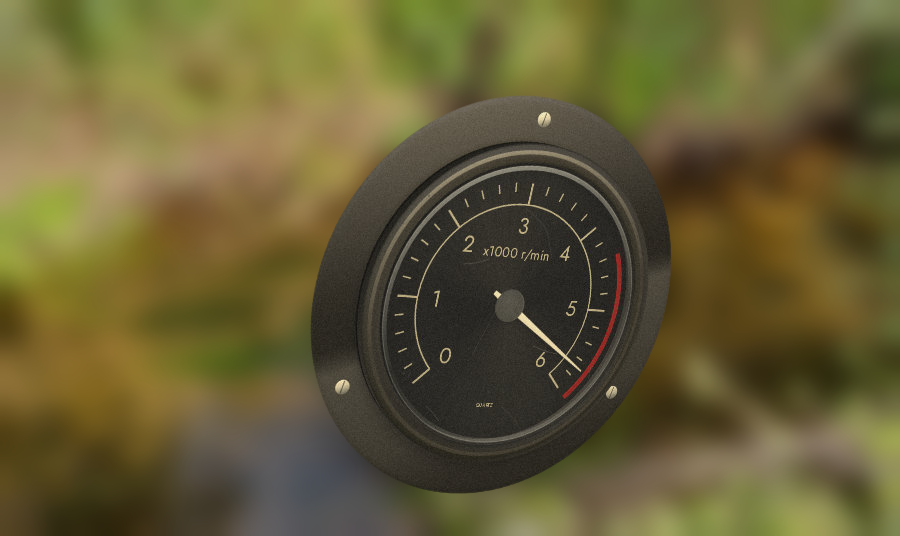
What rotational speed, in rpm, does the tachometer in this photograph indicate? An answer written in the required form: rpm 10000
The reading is rpm 5700
